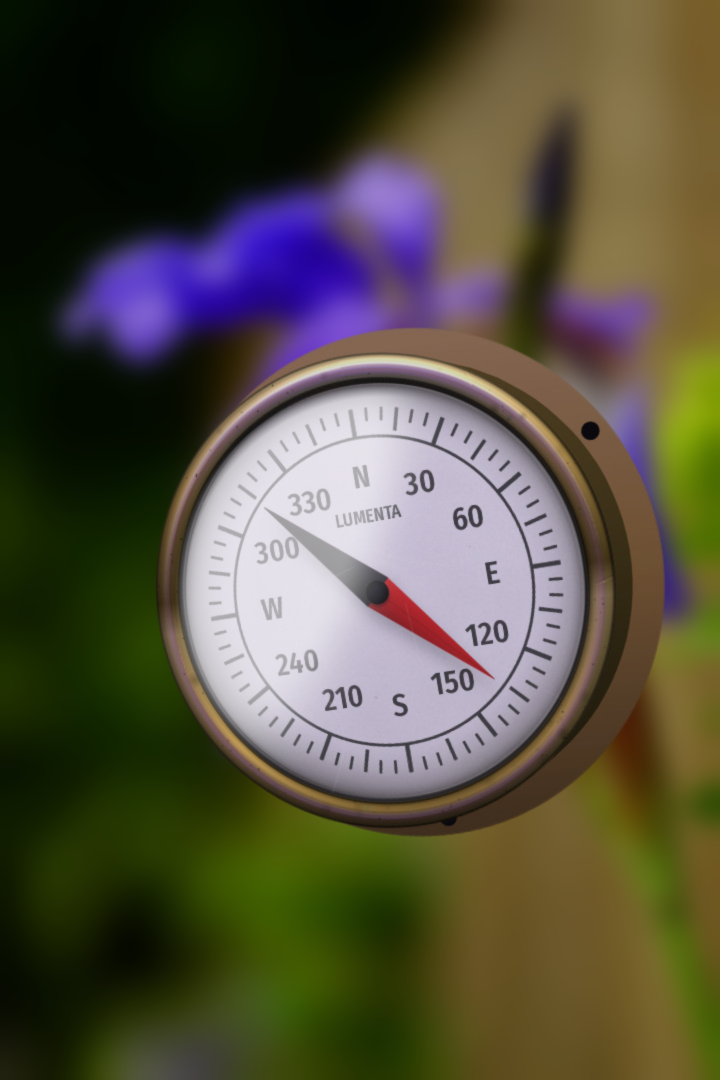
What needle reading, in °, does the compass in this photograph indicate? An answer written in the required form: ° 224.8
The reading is ° 135
